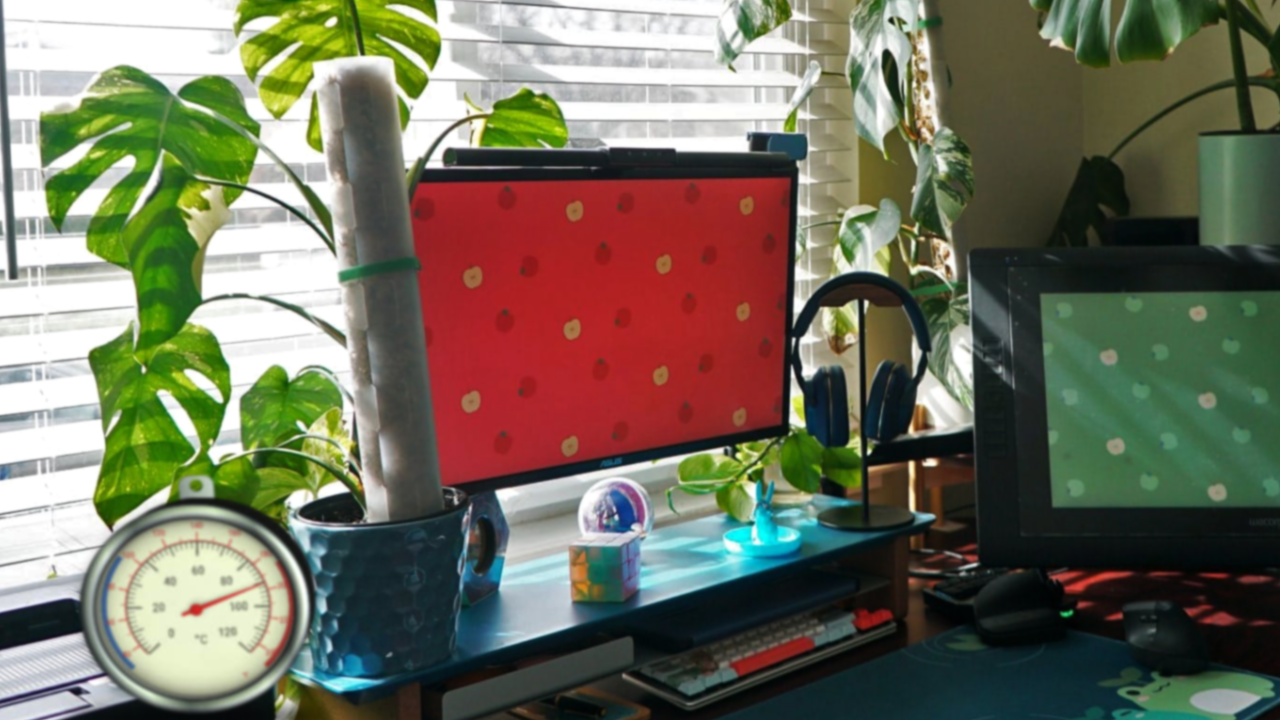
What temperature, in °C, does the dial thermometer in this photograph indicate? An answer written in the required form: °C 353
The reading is °C 90
